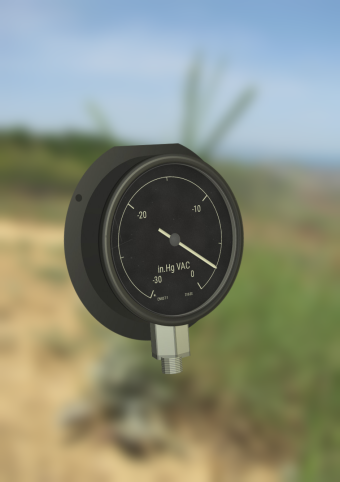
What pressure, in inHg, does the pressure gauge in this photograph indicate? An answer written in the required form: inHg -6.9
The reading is inHg -2.5
